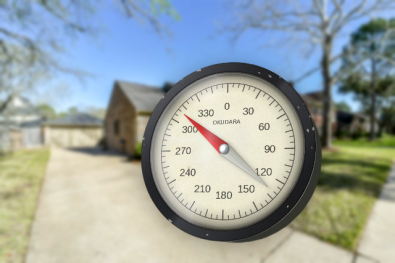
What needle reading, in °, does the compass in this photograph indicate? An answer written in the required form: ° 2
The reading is ° 310
